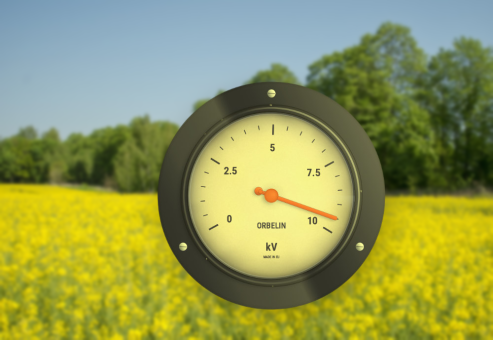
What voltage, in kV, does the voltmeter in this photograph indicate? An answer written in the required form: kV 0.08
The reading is kV 9.5
